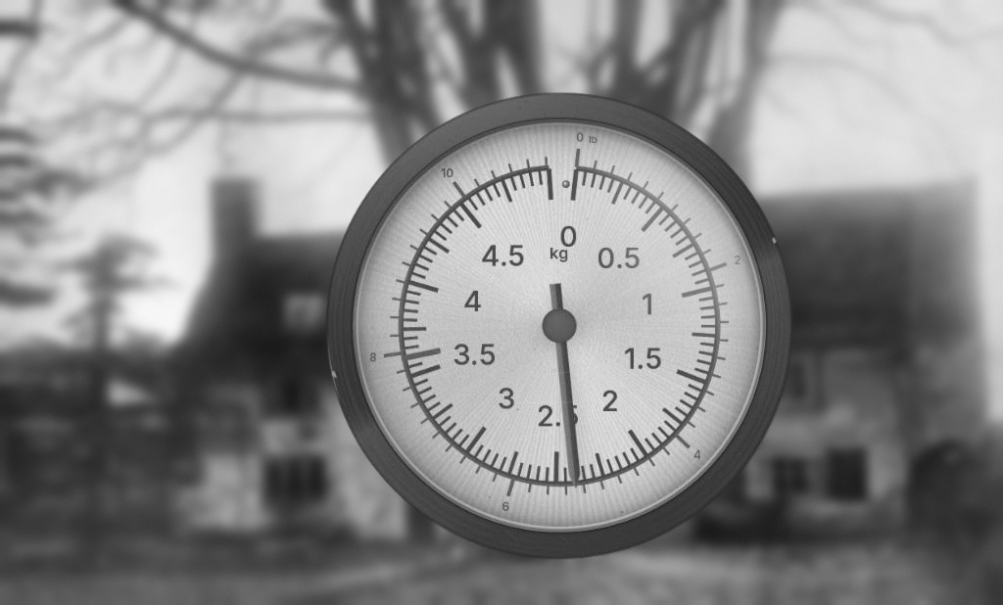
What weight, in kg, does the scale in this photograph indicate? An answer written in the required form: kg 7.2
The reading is kg 2.4
